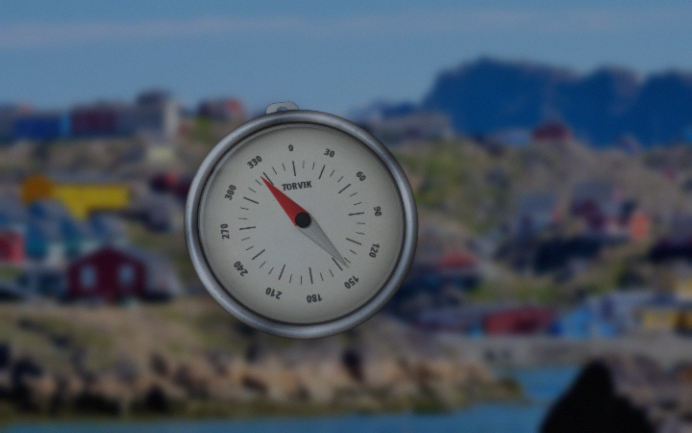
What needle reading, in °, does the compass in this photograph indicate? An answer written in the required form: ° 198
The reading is ° 325
